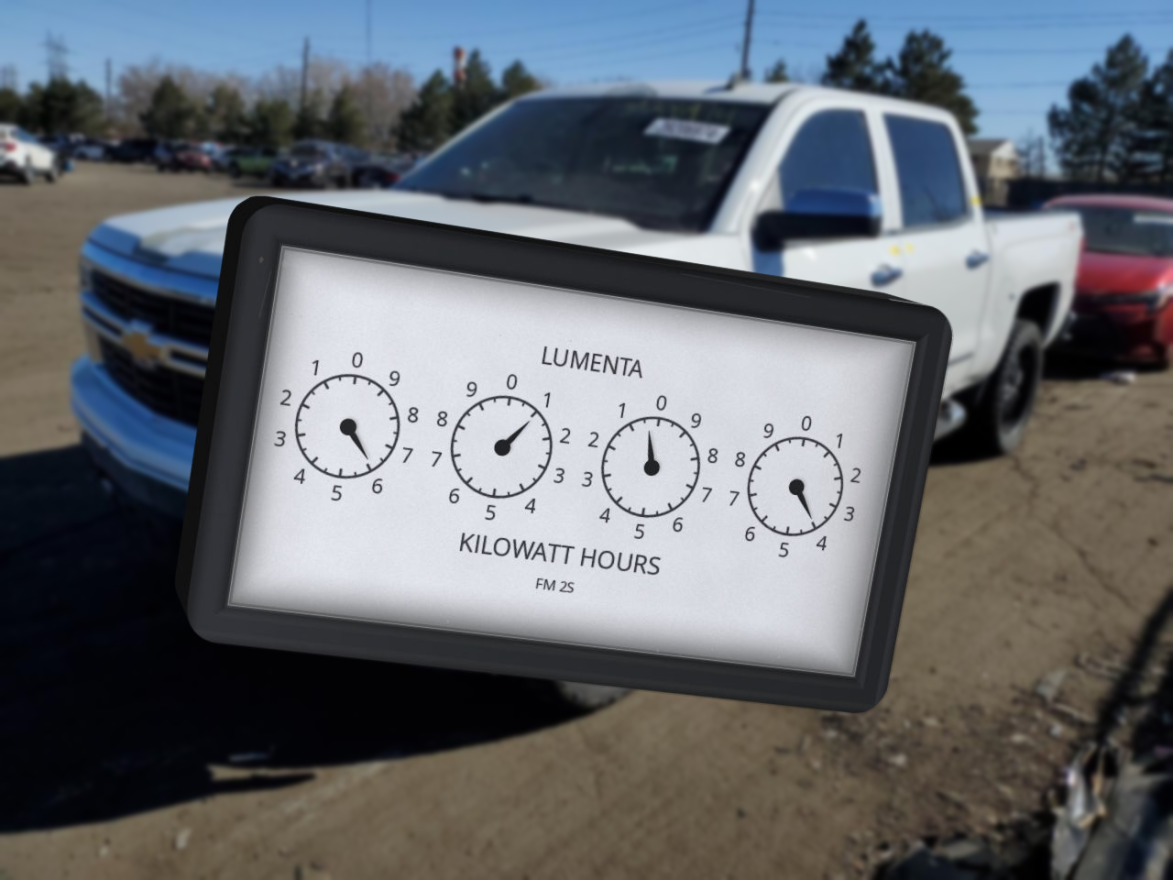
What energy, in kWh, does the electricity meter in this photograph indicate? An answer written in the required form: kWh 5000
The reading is kWh 6104
